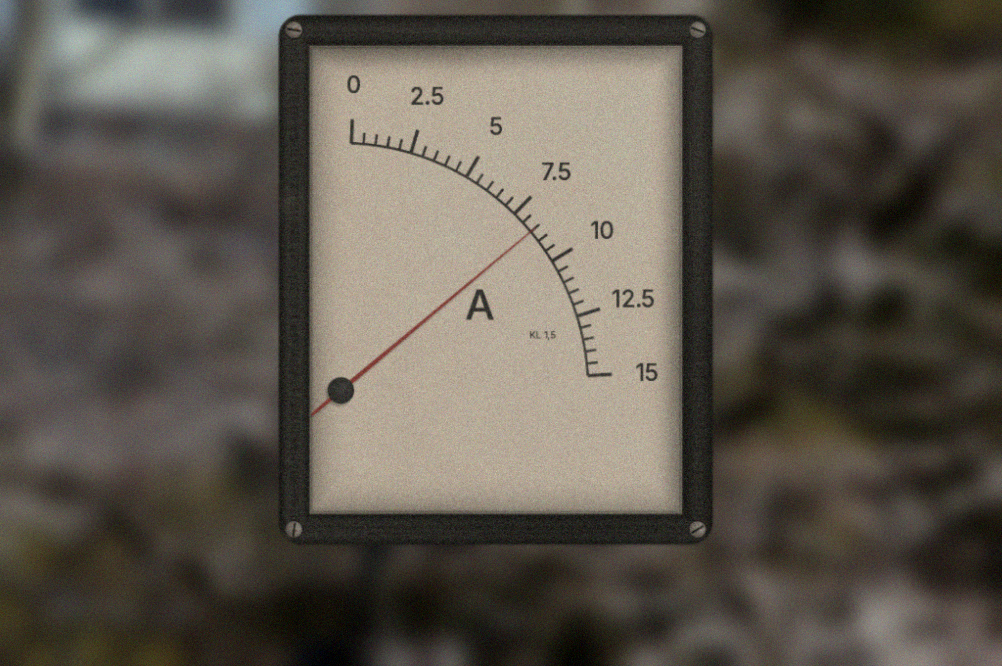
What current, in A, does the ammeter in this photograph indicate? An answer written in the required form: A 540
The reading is A 8.5
